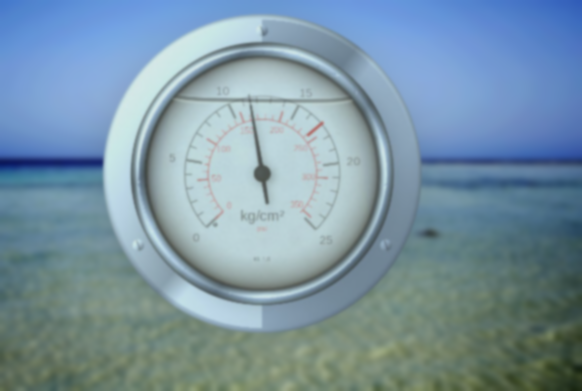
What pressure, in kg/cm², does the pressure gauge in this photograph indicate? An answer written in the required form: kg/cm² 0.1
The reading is kg/cm² 11.5
